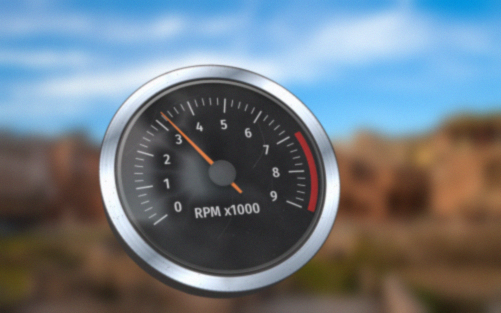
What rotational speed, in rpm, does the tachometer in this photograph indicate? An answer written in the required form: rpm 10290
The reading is rpm 3200
